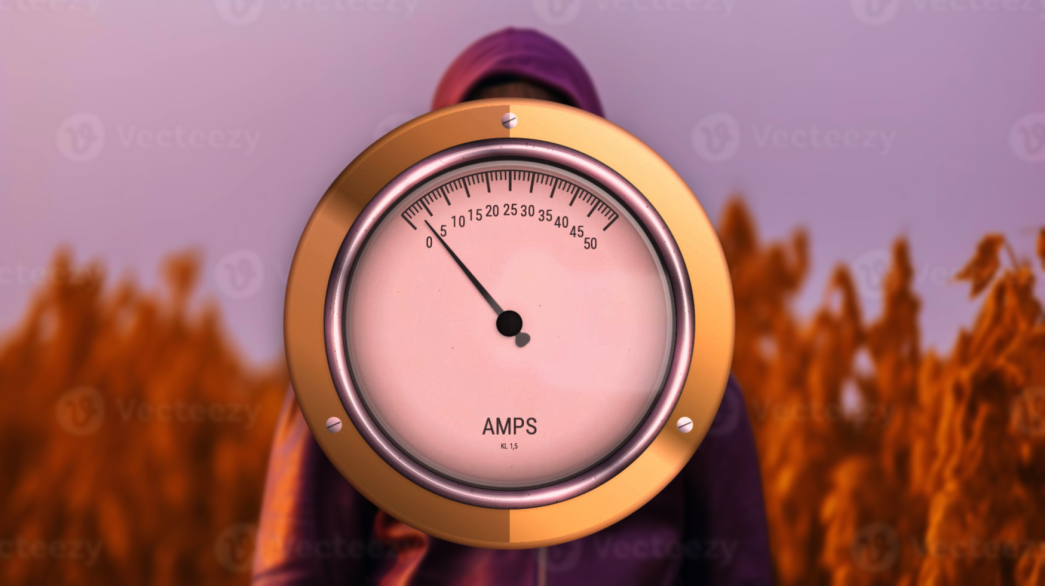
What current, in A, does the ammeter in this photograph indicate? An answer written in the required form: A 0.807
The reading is A 3
